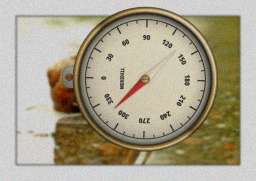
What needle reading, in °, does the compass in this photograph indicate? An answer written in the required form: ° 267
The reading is ° 315
